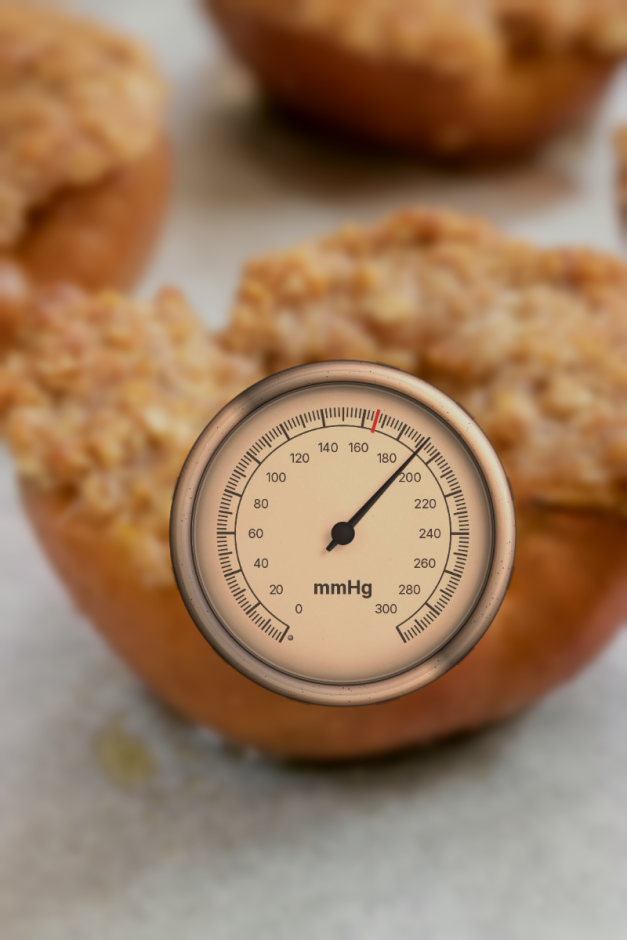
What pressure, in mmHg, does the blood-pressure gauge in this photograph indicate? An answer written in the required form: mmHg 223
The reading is mmHg 192
